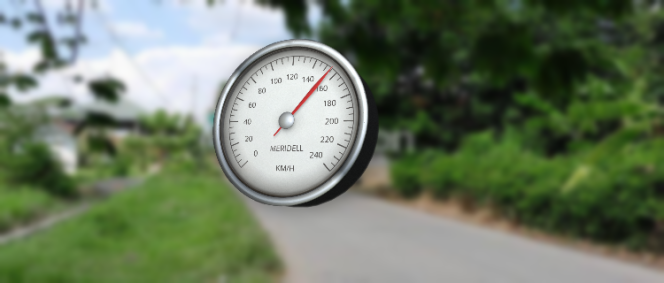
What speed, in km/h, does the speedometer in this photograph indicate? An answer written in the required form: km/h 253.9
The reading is km/h 155
